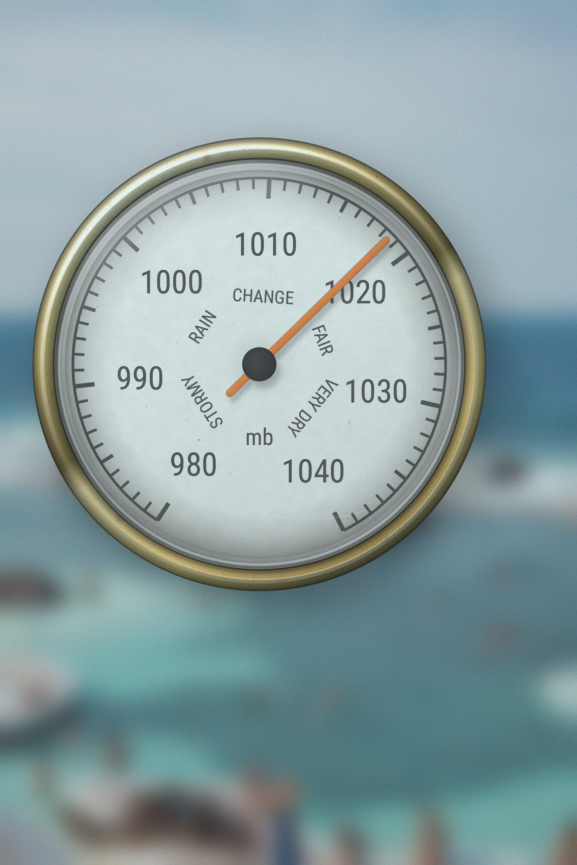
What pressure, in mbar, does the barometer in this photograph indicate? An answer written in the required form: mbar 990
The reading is mbar 1018.5
